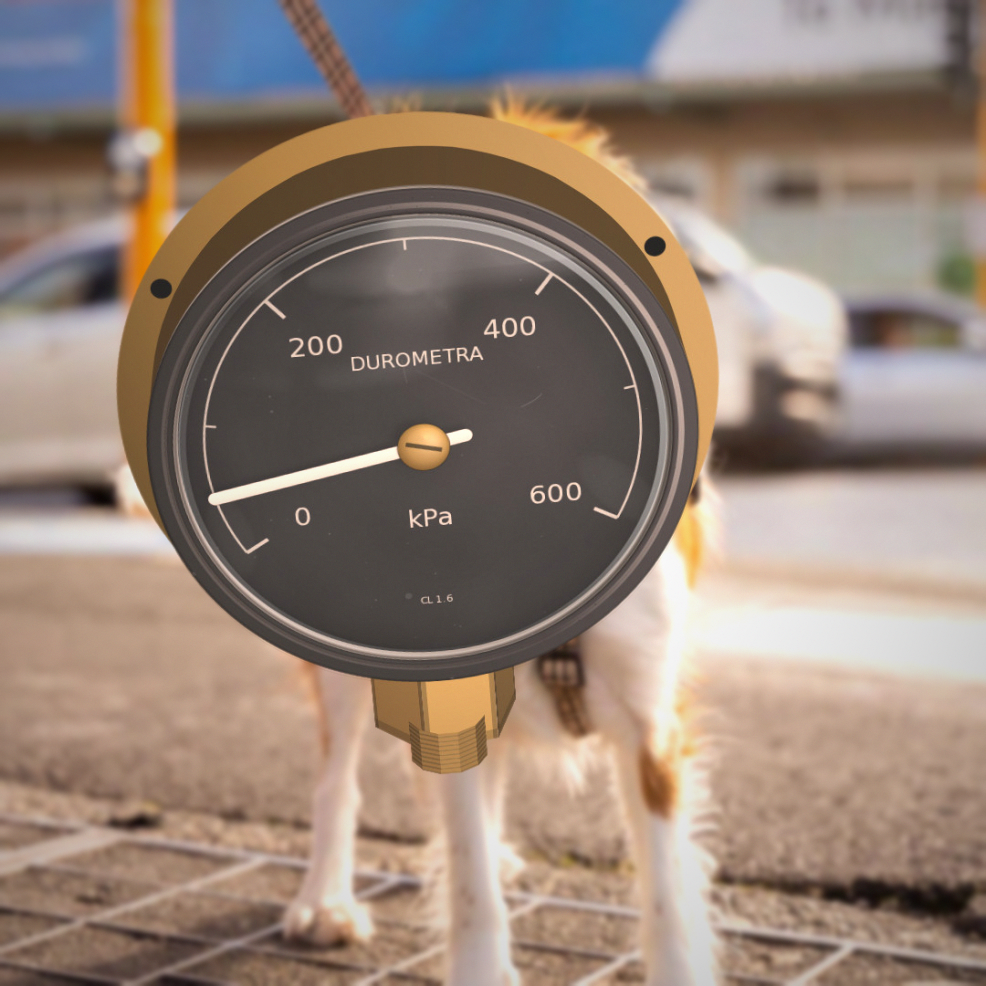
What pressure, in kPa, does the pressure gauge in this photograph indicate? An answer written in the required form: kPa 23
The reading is kPa 50
